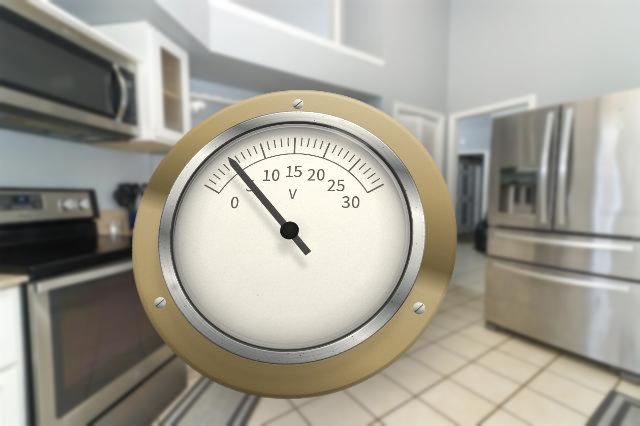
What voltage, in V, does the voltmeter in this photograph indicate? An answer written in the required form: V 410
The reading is V 5
